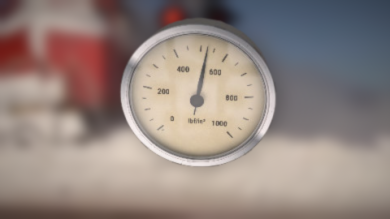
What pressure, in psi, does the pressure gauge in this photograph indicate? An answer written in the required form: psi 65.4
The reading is psi 525
